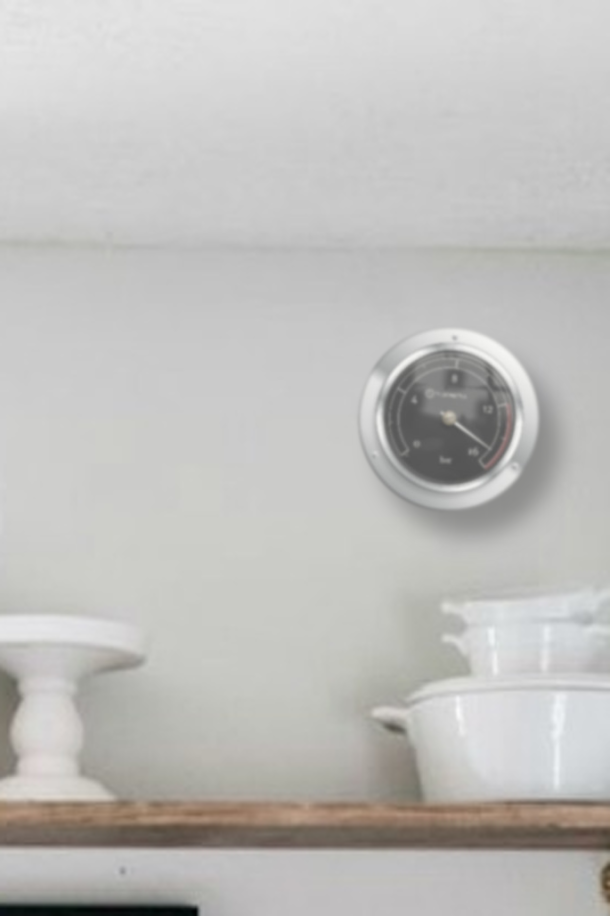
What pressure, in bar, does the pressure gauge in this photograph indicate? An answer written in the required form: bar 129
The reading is bar 15
